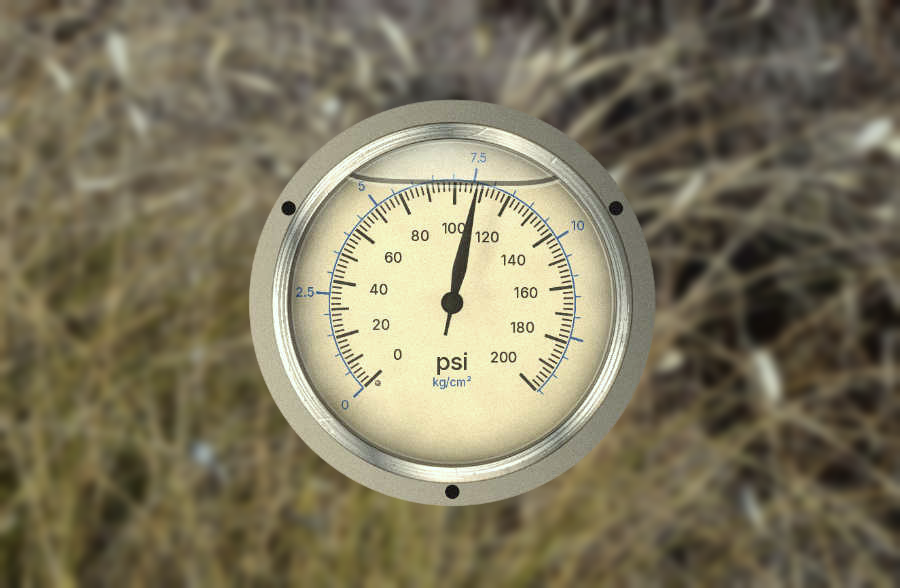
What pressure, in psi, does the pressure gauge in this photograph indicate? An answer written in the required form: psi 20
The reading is psi 108
